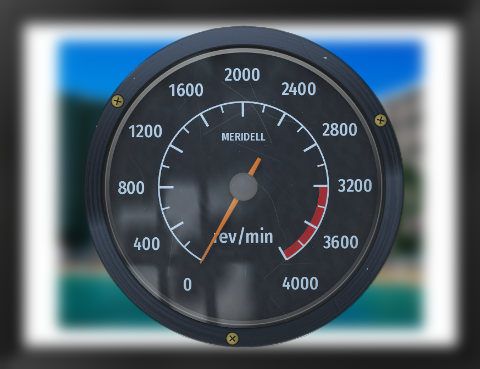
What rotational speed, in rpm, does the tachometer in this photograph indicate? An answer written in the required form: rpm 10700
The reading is rpm 0
